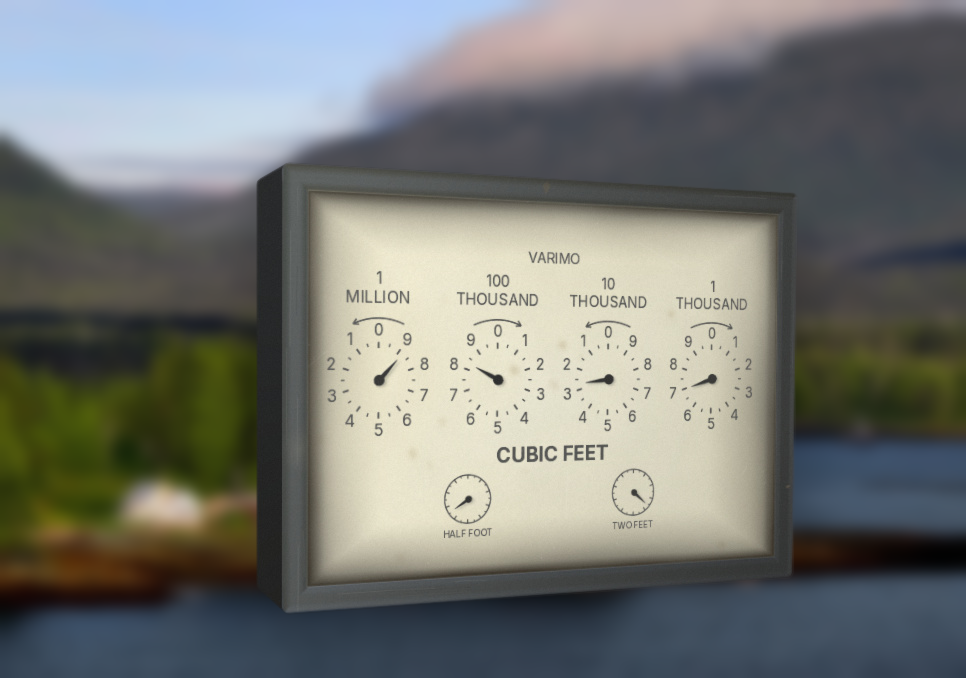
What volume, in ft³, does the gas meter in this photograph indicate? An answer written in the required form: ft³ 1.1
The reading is ft³ 882700
